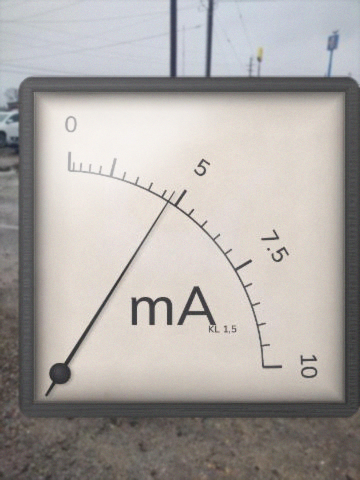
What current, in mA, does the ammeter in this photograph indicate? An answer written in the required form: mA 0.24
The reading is mA 4.75
